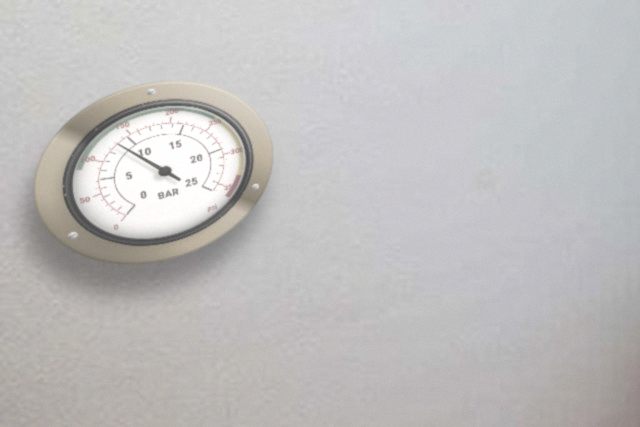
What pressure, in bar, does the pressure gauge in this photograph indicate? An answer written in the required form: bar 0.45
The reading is bar 9
